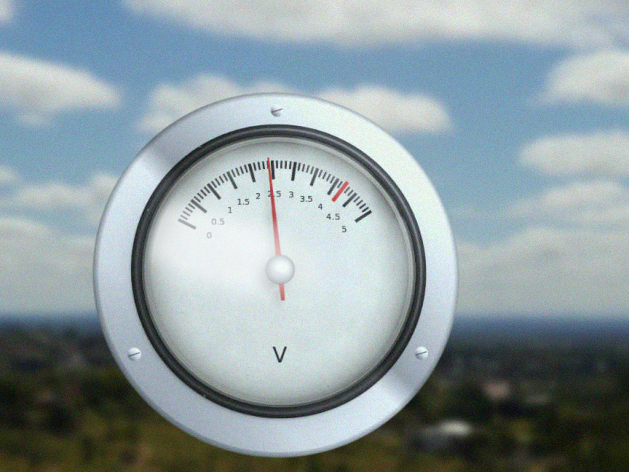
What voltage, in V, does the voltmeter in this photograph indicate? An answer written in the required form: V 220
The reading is V 2.4
